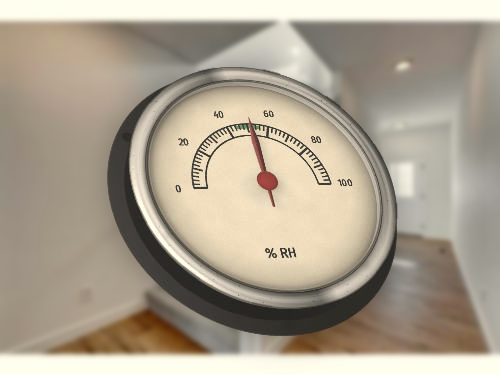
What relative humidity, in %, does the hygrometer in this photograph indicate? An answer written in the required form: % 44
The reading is % 50
